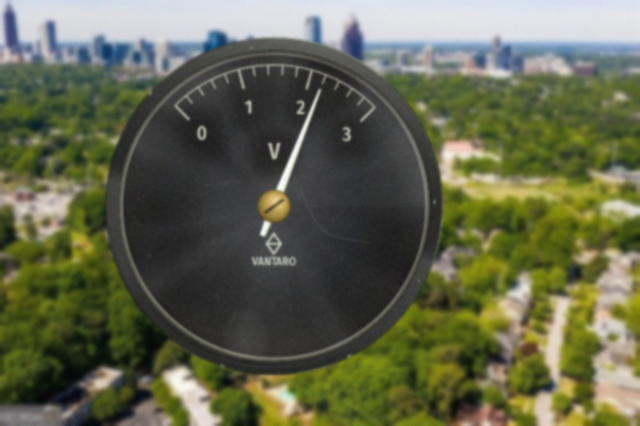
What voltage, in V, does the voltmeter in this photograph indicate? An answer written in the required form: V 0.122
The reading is V 2.2
